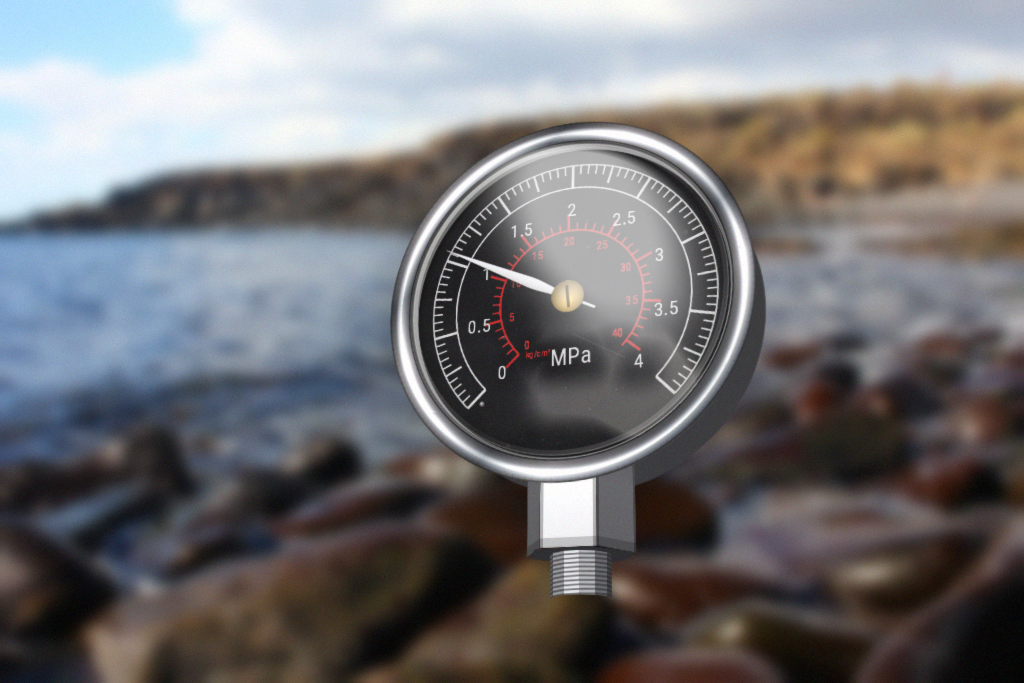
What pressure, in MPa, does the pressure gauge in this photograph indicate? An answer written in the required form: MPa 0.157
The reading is MPa 1.05
